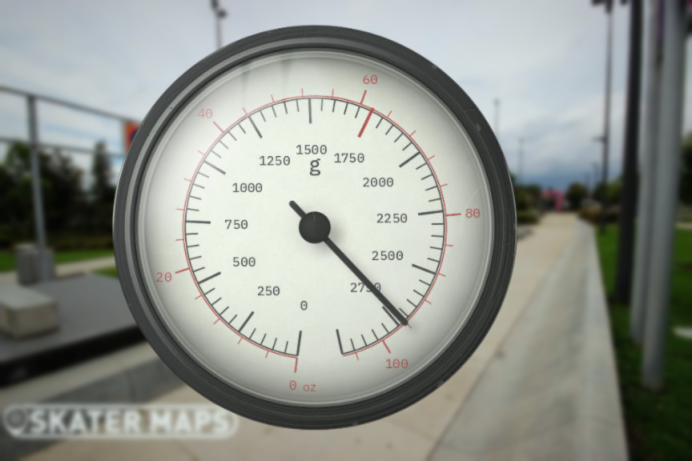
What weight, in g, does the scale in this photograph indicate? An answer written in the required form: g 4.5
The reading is g 2725
